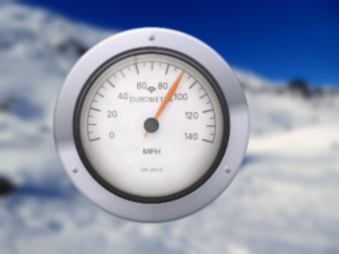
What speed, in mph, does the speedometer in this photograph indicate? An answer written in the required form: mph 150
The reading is mph 90
